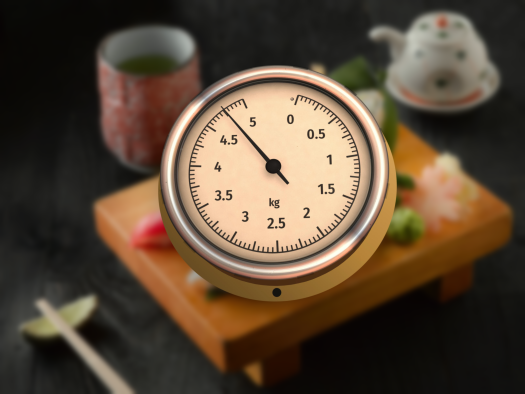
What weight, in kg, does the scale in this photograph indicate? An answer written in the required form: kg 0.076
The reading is kg 4.75
